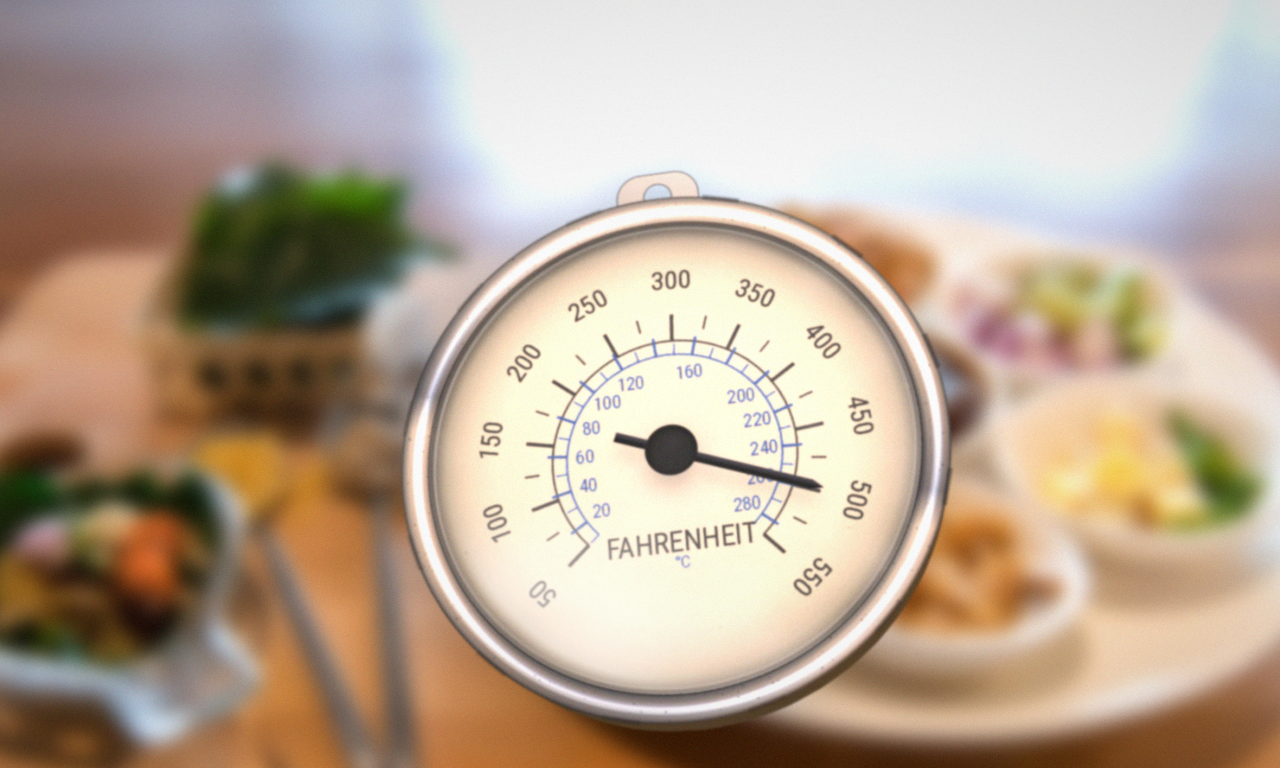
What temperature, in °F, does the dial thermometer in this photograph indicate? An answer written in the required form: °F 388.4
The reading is °F 500
